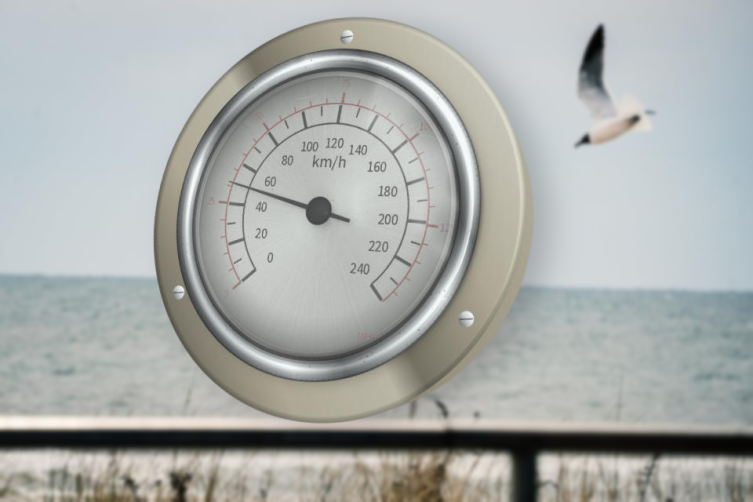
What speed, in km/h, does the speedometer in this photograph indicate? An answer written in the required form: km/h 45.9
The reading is km/h 50
